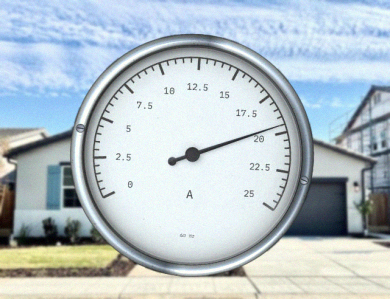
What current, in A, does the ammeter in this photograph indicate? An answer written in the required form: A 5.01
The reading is A 19.5
